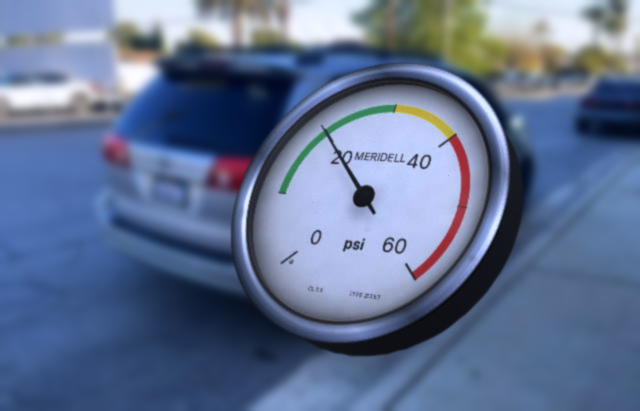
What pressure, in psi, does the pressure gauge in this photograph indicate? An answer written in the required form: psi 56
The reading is psi 20
